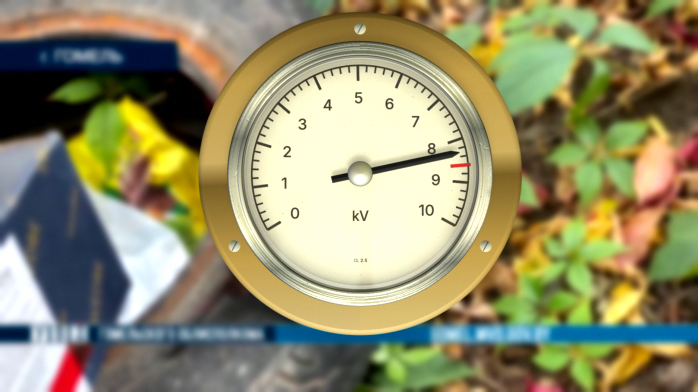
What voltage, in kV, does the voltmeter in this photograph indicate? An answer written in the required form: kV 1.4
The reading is kV 8.3
